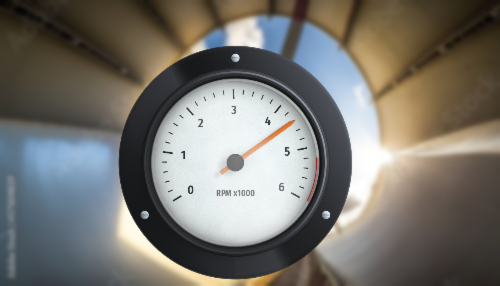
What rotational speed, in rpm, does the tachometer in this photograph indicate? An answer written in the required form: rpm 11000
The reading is rpm 4400
